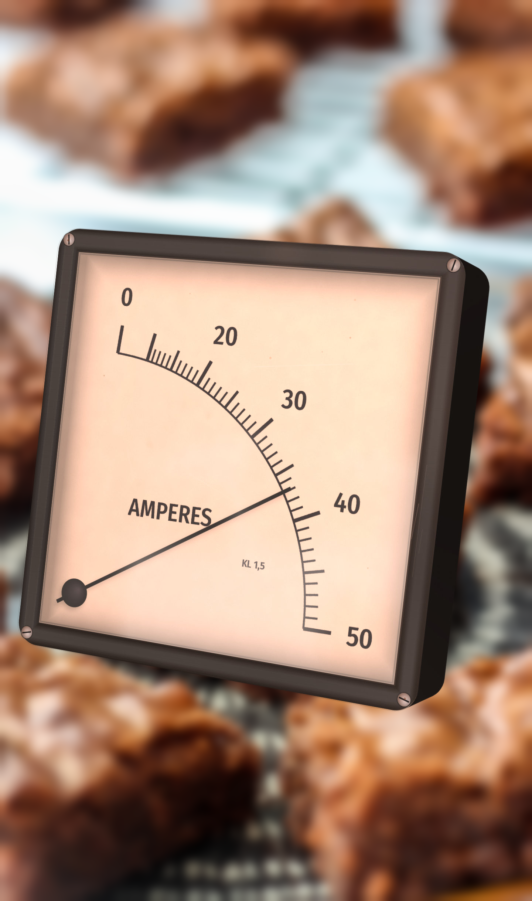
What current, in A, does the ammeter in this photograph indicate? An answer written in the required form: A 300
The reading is A 37
